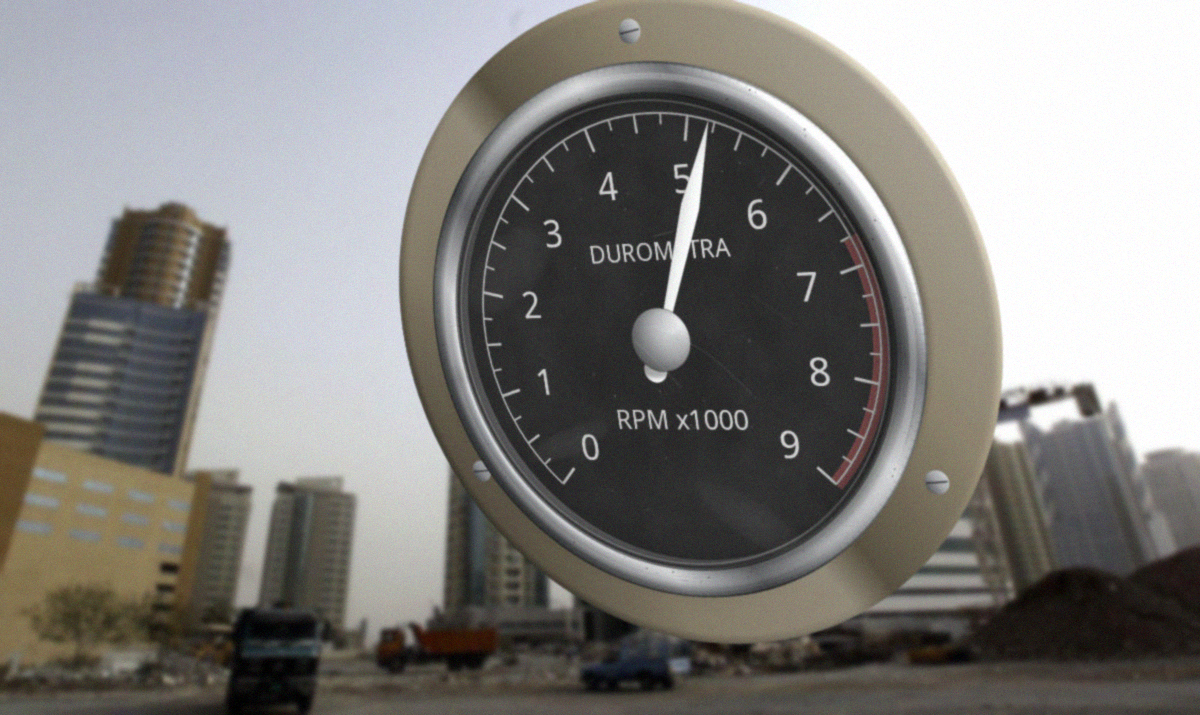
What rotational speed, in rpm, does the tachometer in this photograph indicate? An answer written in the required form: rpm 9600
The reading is rpm 5250
